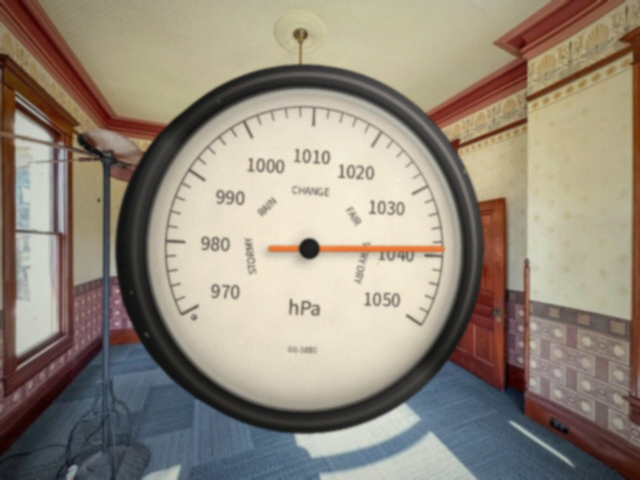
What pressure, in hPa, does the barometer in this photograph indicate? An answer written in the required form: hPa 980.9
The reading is hPa 1039
